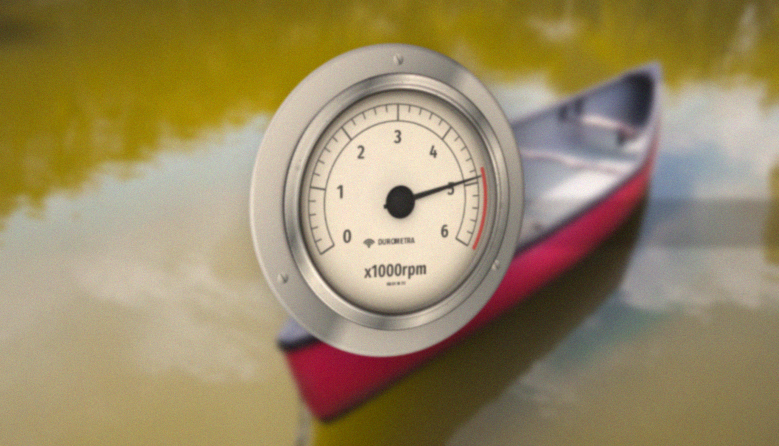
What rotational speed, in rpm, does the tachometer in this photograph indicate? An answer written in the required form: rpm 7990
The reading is rpm 4900
